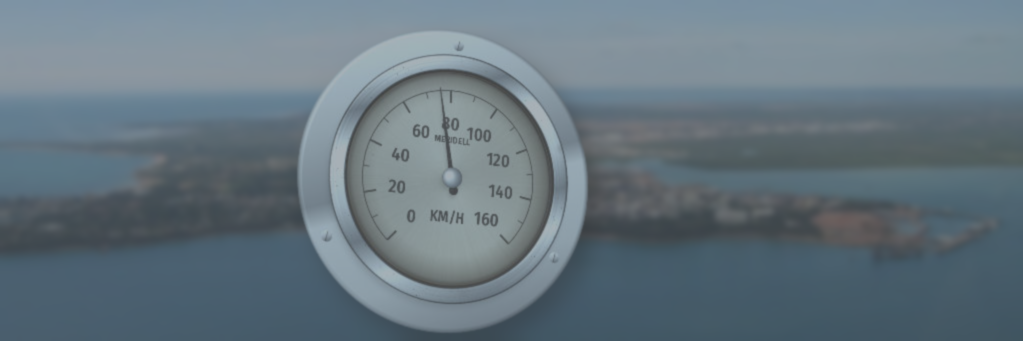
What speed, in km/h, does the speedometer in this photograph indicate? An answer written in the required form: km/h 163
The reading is km/h 75
